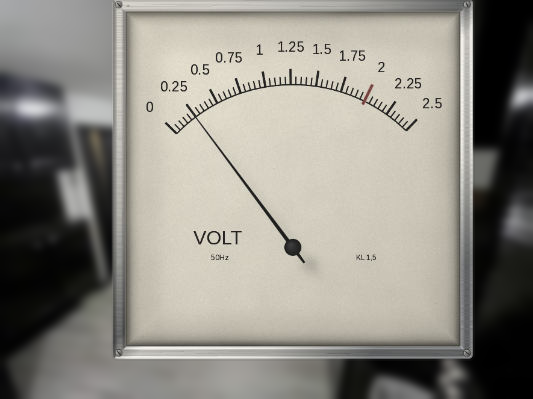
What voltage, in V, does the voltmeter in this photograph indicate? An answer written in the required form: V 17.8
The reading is V 0.25
